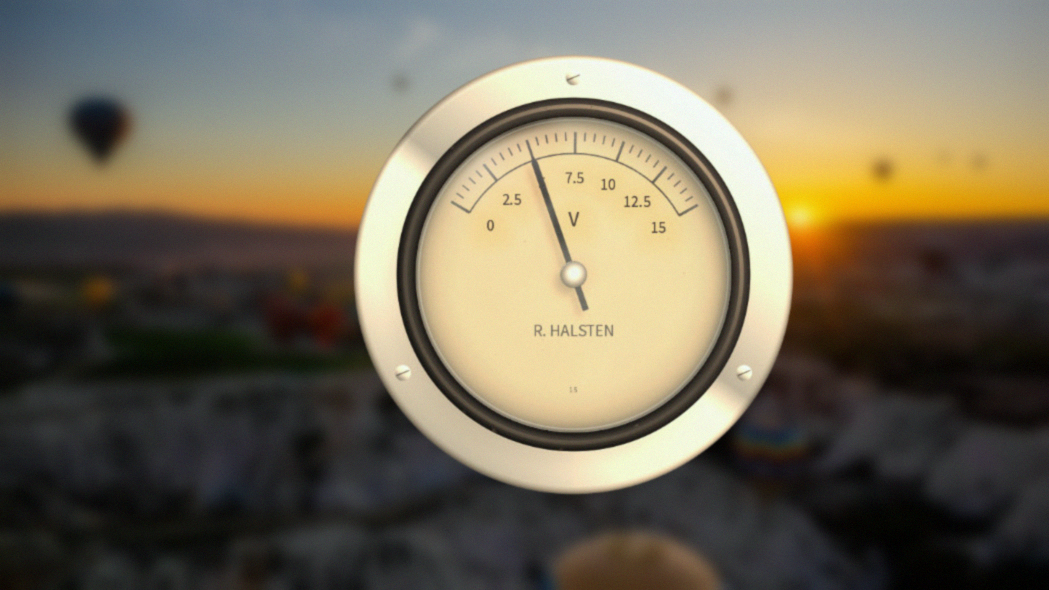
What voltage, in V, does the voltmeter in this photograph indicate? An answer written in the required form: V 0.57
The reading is V 5
